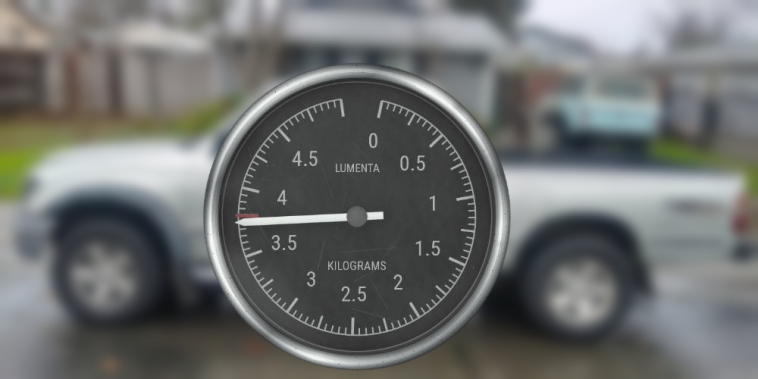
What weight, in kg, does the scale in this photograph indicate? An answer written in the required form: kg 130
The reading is kg 3.75
